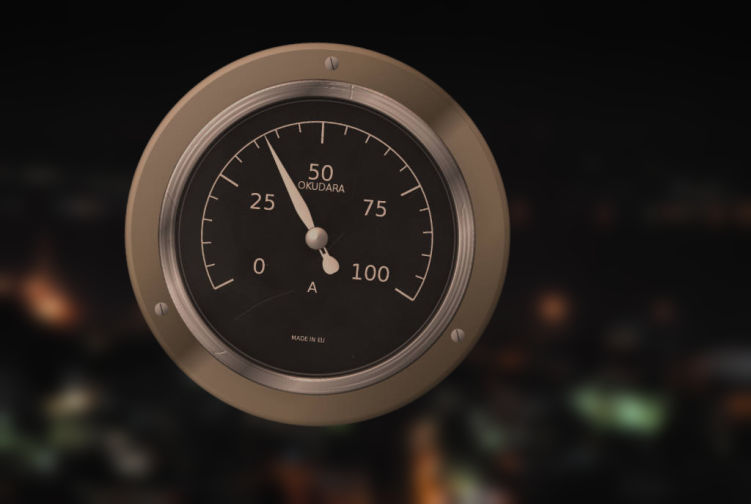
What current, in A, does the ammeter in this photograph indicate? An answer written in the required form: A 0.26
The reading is A 37.5
